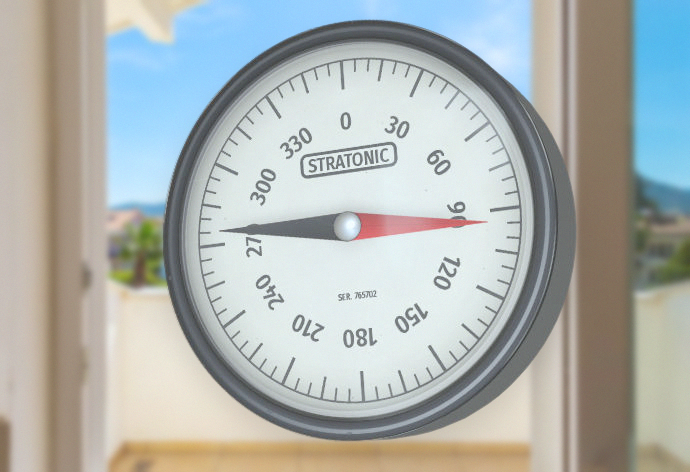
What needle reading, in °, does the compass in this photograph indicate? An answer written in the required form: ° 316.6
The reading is ° 95
